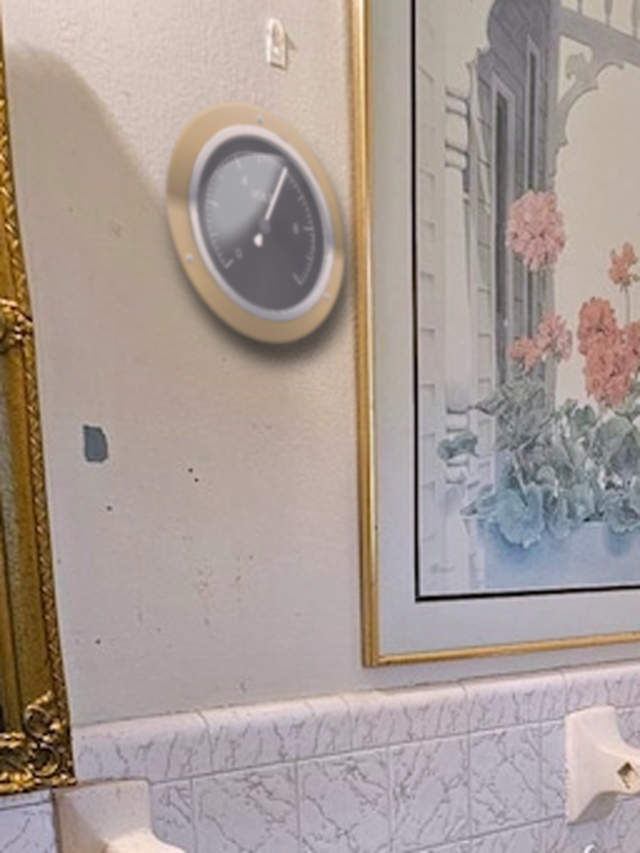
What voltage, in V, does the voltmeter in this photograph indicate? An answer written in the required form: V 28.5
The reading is V 6
